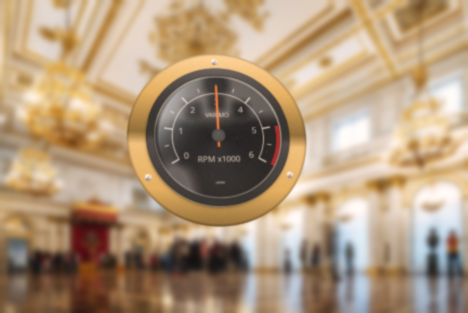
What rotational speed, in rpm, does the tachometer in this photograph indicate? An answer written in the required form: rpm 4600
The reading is rpm 3000
